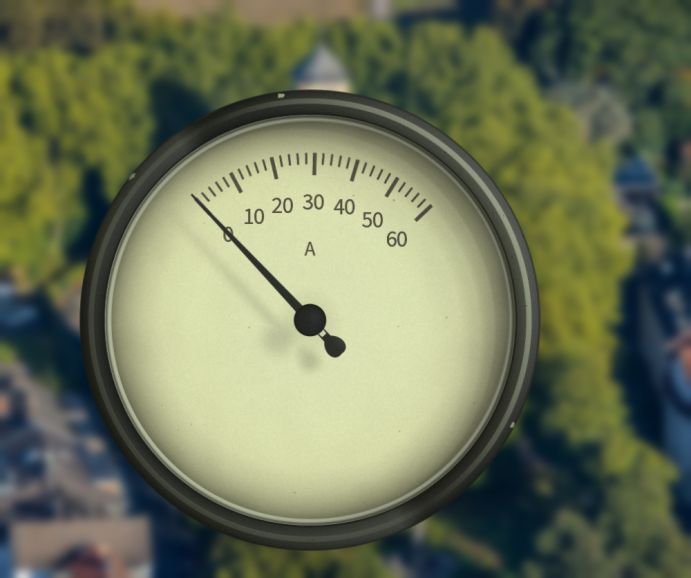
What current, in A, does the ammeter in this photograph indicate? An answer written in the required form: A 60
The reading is A 0
